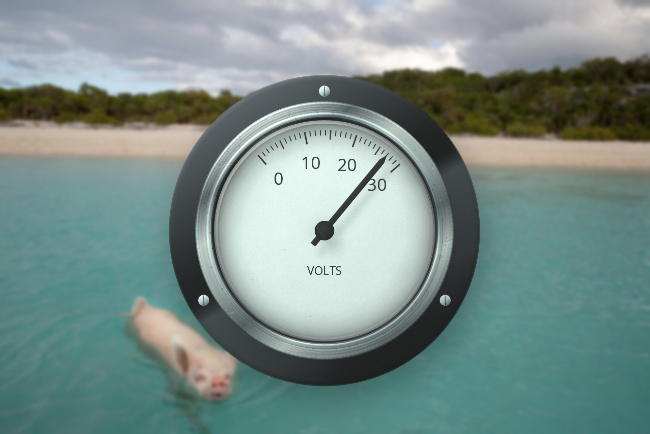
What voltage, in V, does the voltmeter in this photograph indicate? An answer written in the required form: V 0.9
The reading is V 27
